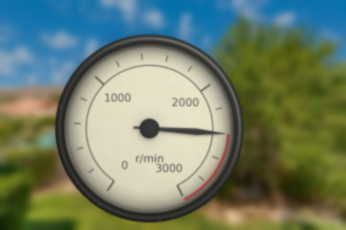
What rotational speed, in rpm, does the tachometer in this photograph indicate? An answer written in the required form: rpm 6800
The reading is rpm 2400
